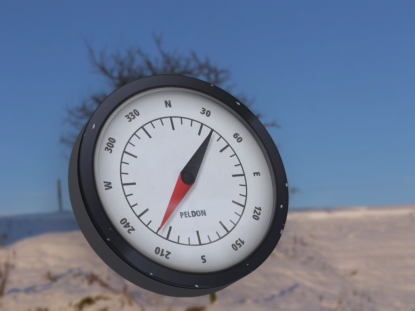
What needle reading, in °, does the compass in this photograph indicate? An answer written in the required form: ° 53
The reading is ° 220
